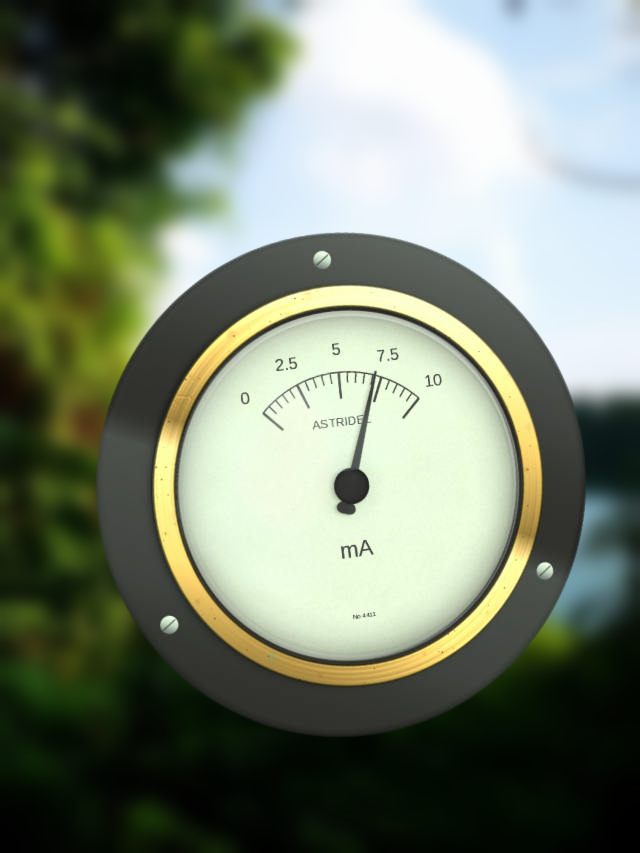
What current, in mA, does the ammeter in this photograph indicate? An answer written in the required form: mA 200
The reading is mA 7
